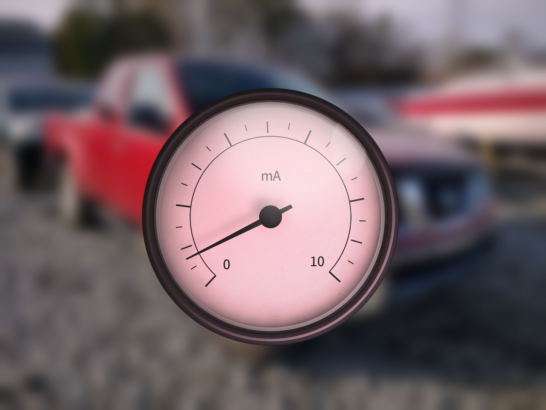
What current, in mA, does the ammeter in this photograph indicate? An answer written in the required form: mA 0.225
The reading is mA 0.75
